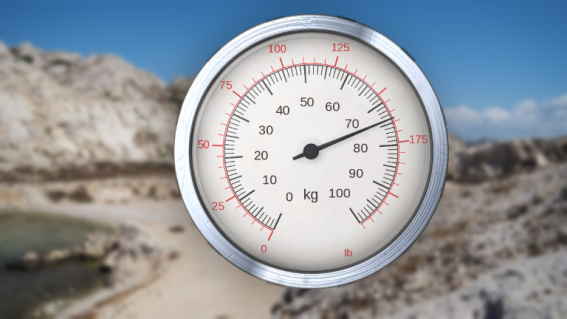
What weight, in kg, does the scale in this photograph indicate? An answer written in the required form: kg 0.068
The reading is kg 74
